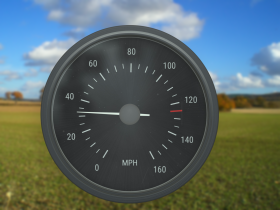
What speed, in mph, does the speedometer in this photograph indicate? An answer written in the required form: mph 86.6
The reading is mph 32.5
